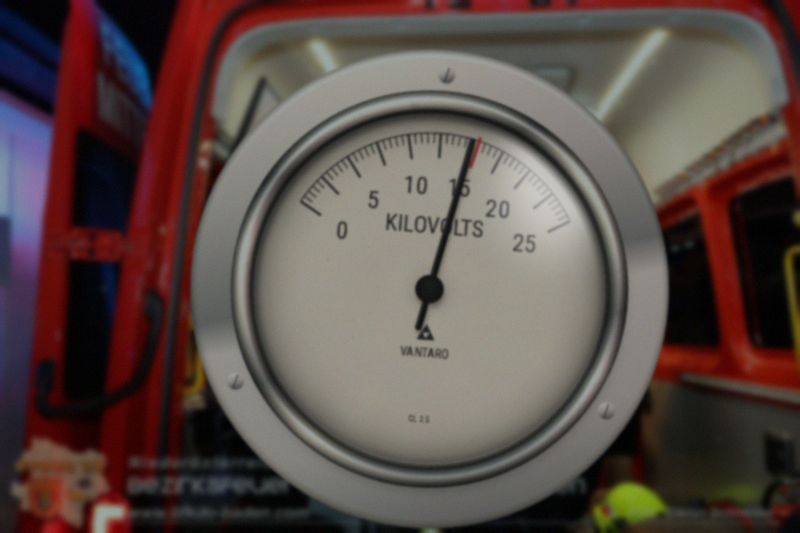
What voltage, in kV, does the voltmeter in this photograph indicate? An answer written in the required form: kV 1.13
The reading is kV 15
